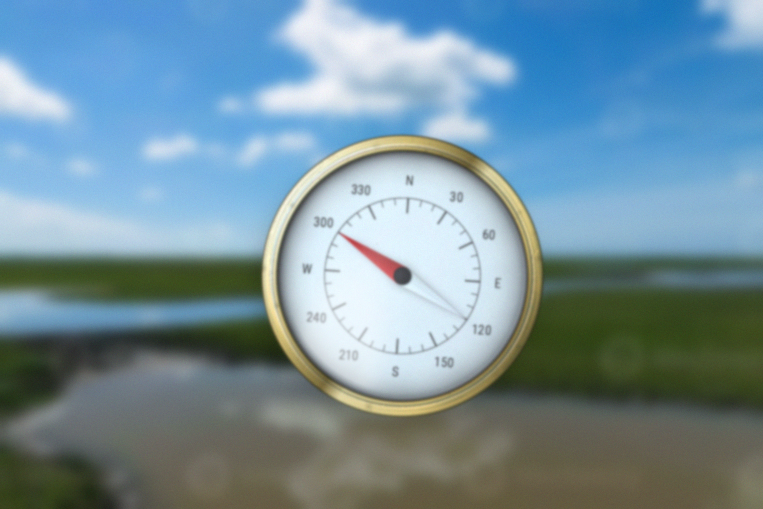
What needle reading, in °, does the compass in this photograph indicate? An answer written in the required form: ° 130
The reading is ° 300
